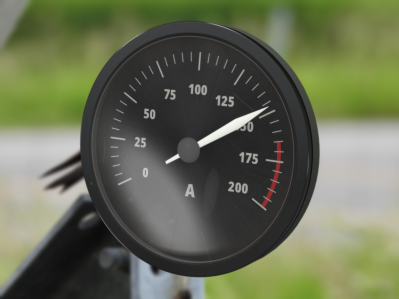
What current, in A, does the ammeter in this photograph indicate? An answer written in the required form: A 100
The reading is A 147.5
